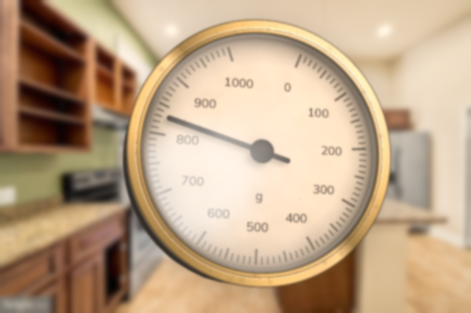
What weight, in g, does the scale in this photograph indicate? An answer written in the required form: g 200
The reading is g 830
